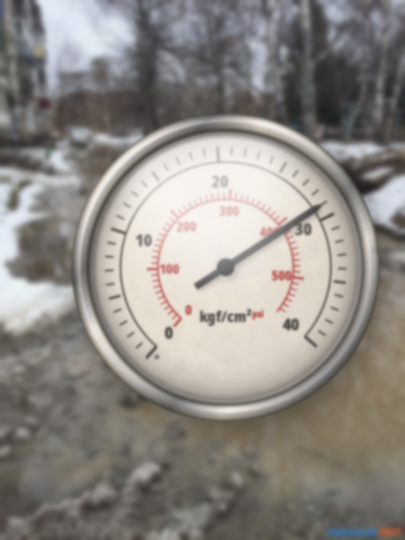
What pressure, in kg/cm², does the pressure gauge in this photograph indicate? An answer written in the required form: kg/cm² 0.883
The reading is kg/cm² 29
